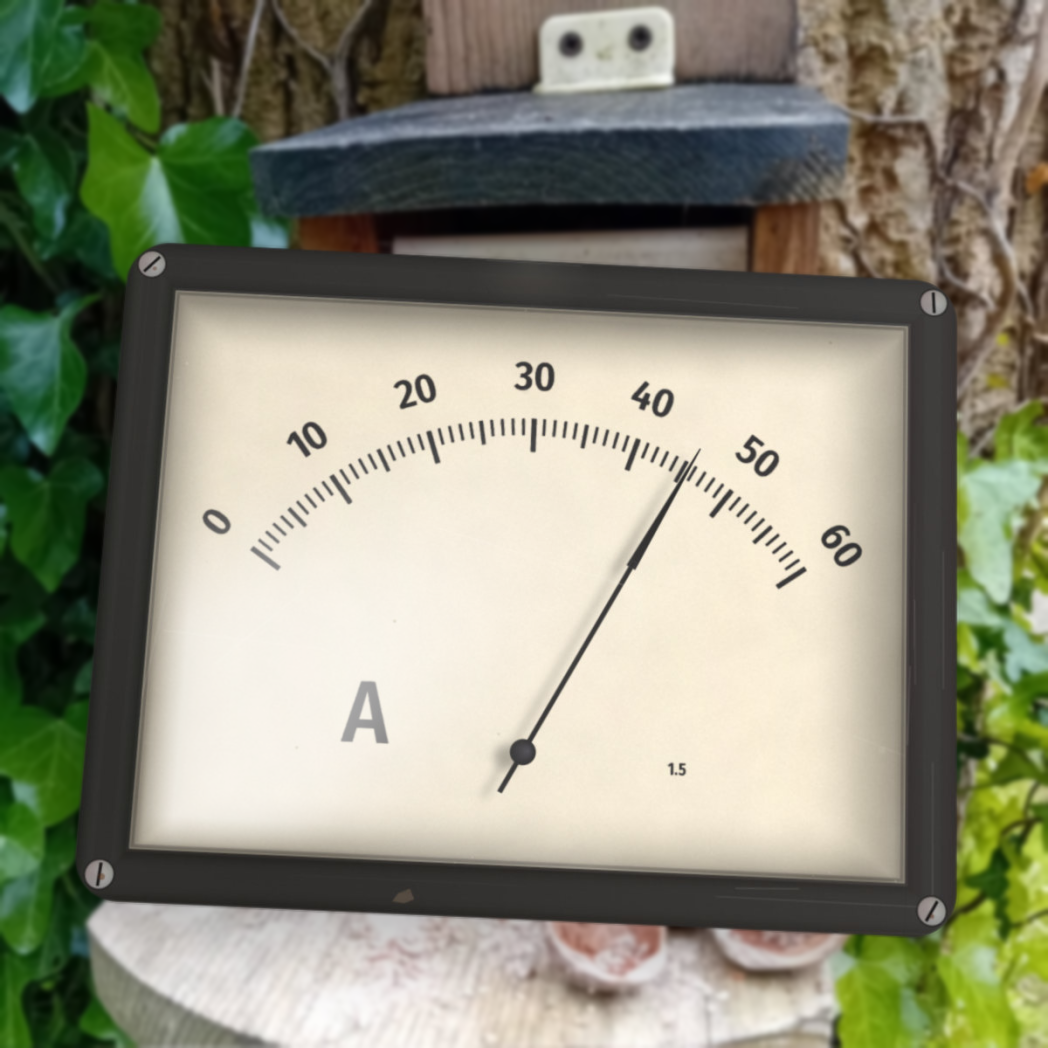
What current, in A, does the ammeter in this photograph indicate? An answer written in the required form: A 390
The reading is A 45.5
